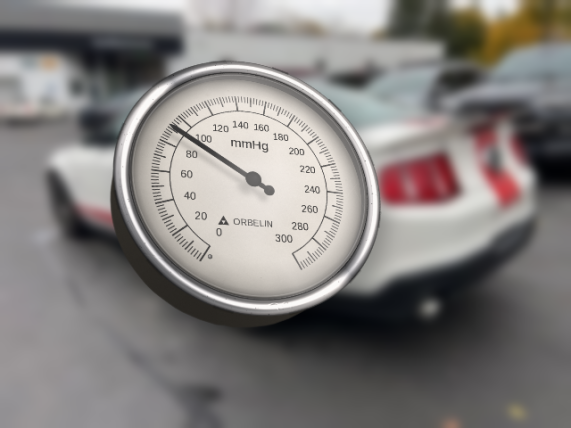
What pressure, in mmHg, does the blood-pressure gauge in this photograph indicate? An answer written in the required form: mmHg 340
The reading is mmHg 90
